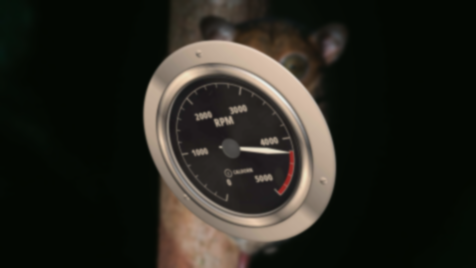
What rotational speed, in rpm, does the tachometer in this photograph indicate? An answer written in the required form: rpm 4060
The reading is rpm 4200
